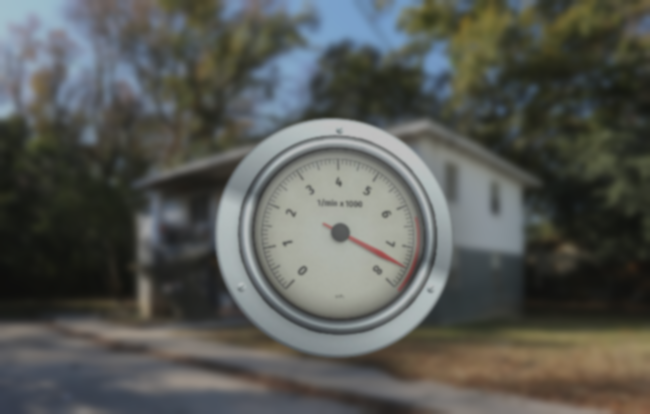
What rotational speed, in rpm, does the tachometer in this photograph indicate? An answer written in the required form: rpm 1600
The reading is rpm 7500
